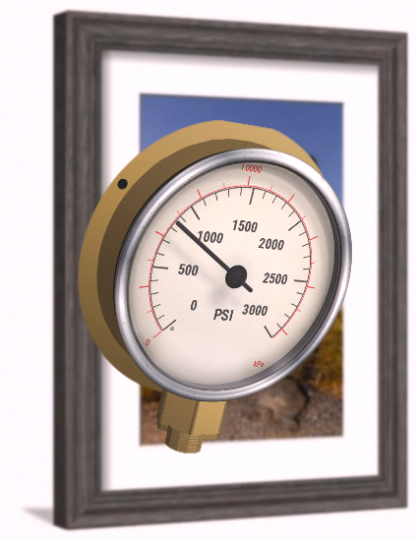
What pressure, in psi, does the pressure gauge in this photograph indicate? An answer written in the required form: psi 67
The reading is psi 850
